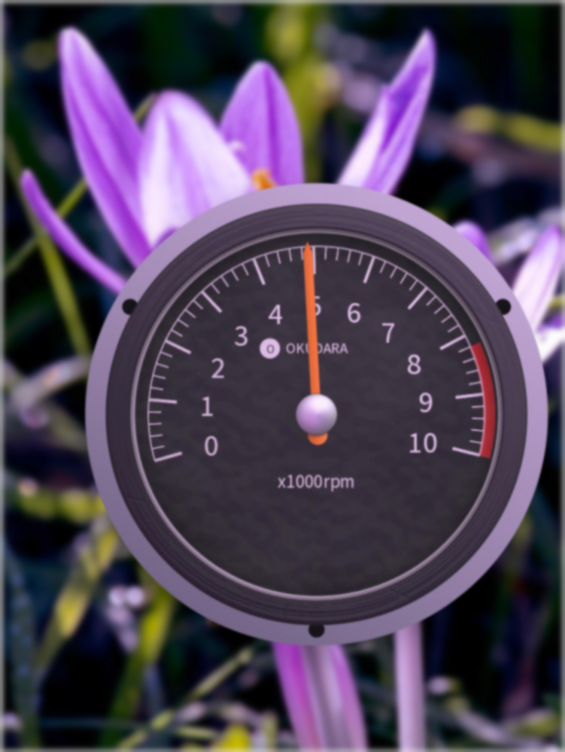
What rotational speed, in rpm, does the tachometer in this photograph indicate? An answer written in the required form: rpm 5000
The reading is rpm 4900
